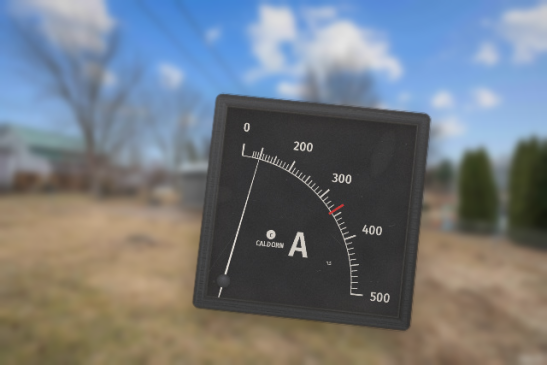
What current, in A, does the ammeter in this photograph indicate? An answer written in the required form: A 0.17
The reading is A 100
